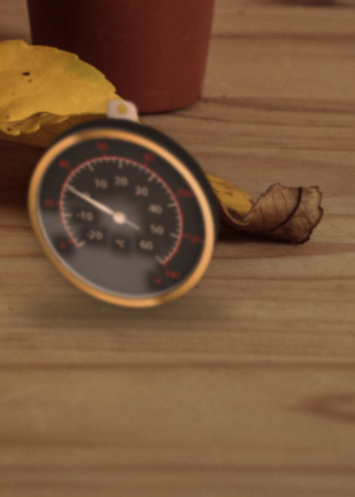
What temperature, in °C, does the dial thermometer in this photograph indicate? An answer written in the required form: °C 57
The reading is °C 0
